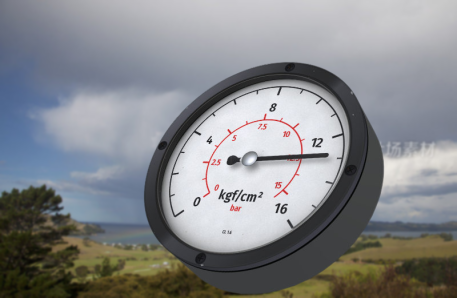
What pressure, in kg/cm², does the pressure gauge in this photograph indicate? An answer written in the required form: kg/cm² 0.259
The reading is kg/cm² 13
